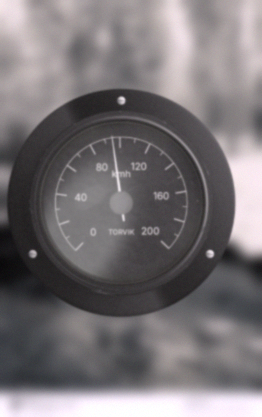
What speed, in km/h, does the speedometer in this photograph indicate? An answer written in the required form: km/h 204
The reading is km/h 95
